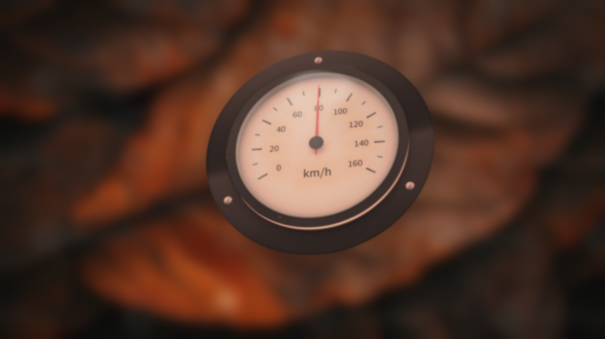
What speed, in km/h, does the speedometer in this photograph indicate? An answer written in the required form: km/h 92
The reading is km/h 80
